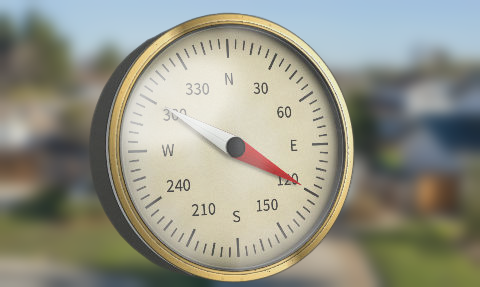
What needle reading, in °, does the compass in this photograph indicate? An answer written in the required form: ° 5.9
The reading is ° 120
